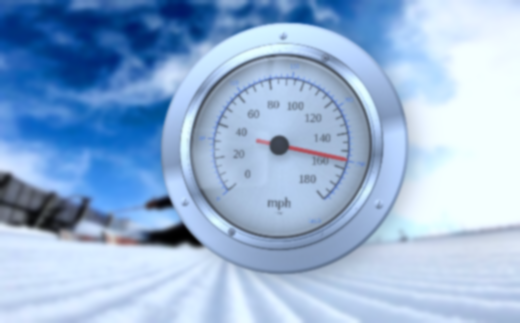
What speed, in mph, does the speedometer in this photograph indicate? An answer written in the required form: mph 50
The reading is mph 155
